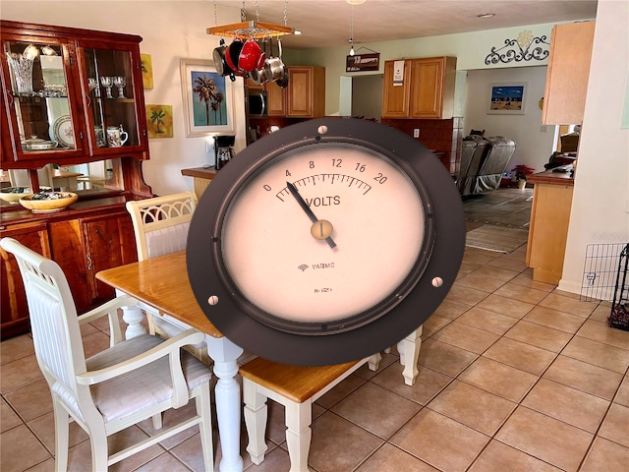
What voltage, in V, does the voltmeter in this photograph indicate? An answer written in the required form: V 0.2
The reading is V 3
